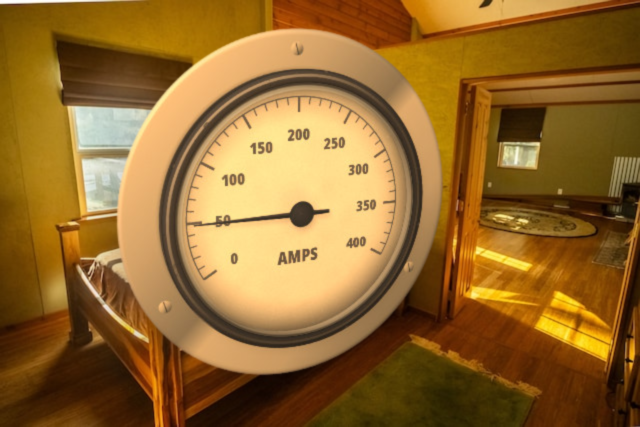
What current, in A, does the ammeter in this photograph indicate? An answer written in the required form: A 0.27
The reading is A 50
